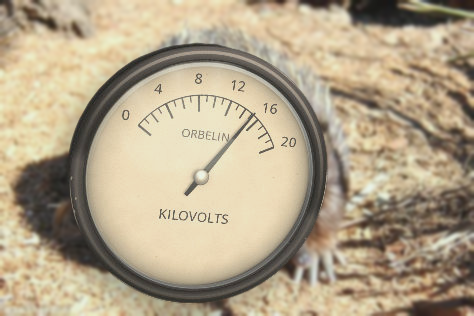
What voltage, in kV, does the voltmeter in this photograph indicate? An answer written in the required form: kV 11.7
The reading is kV 15
